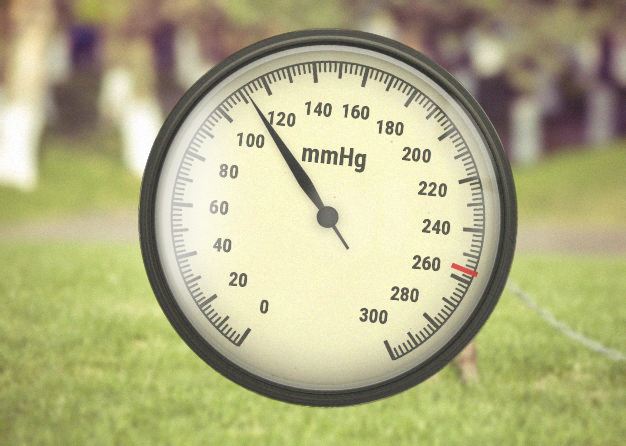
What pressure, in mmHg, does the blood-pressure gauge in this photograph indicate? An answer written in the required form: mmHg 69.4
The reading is mmHg 112
